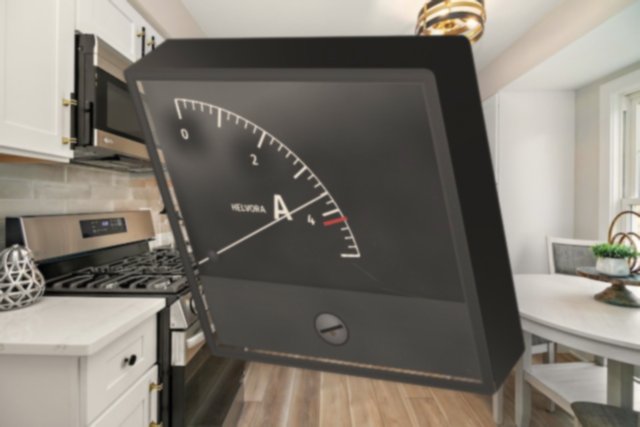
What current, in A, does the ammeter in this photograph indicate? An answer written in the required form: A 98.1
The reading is A 3.6
